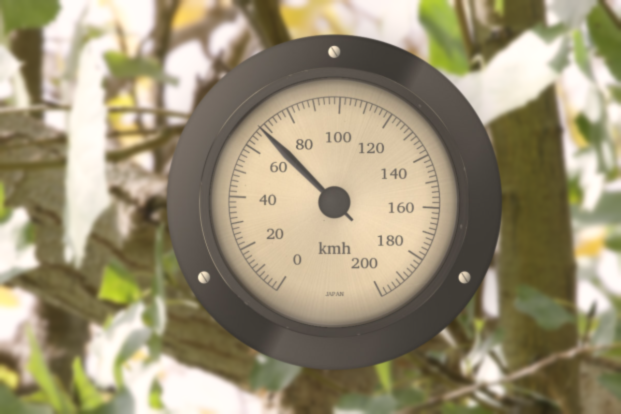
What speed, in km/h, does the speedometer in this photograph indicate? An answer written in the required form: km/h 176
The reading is km/h 68
